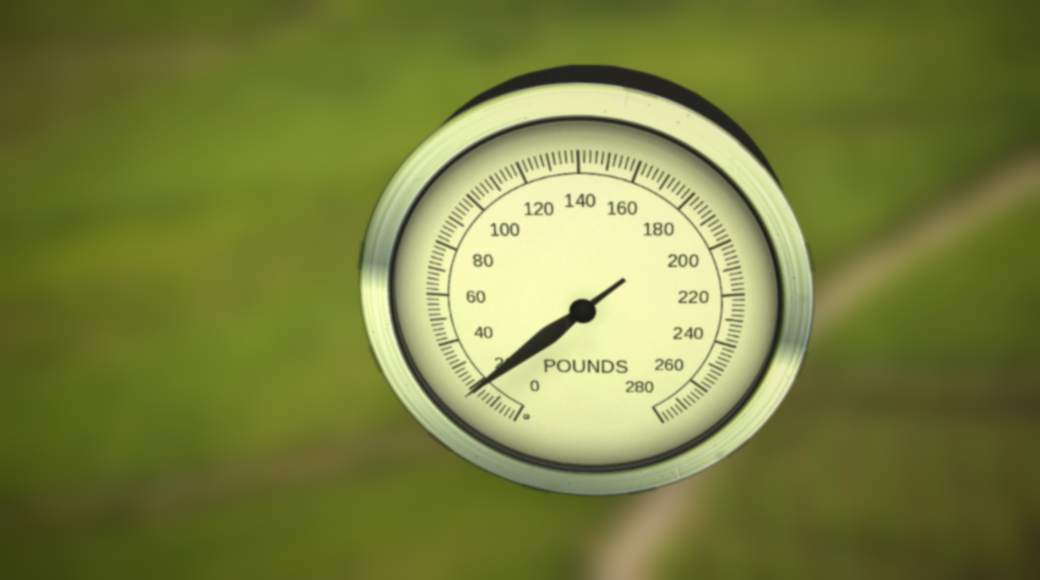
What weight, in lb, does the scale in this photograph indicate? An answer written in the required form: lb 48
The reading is lb 20
